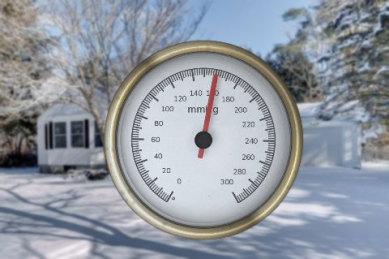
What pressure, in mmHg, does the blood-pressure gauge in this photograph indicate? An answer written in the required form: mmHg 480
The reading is mmHg 160
